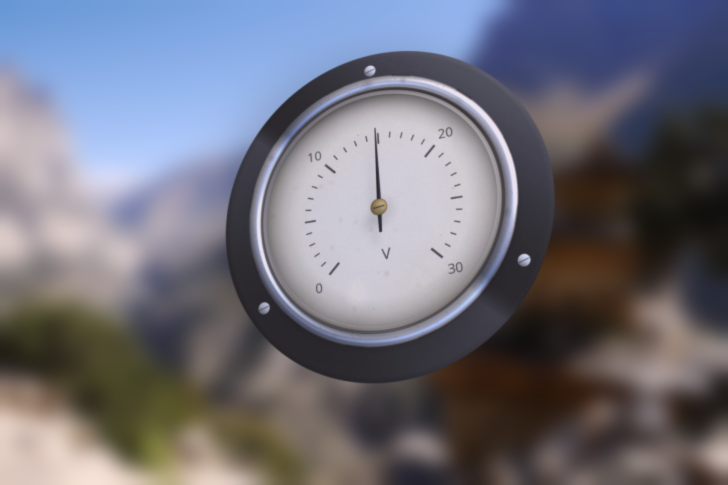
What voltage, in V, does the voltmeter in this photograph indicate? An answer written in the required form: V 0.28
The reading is V 15
